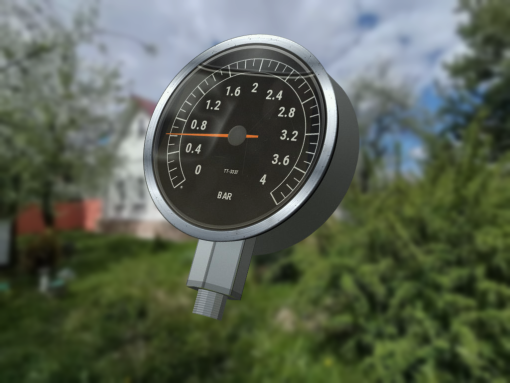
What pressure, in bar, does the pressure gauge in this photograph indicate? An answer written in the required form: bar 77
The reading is bar 0.6
